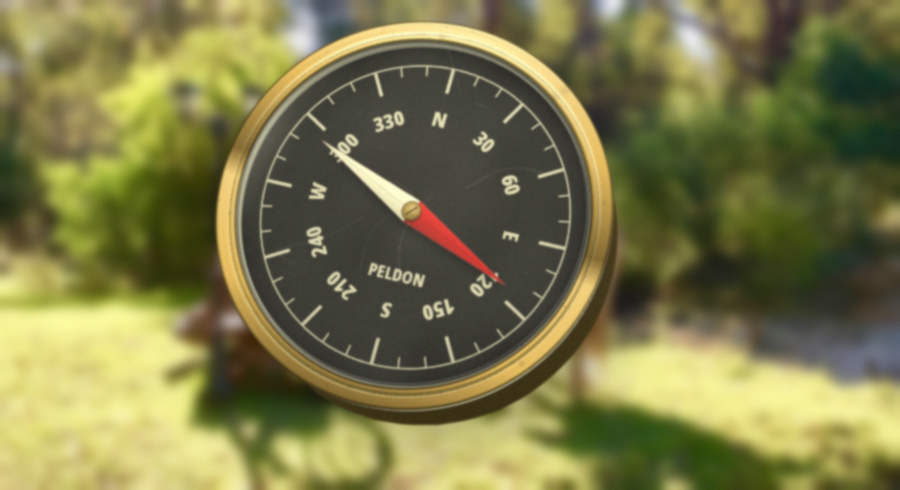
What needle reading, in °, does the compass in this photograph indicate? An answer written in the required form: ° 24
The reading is ° 115
